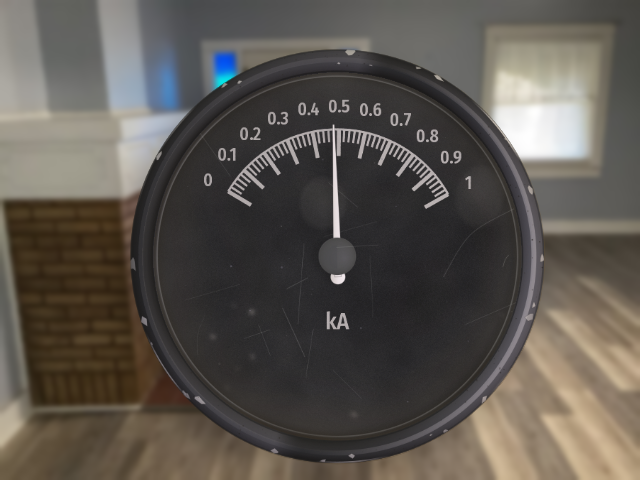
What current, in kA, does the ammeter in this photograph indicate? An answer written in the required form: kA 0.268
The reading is kA 0.48
